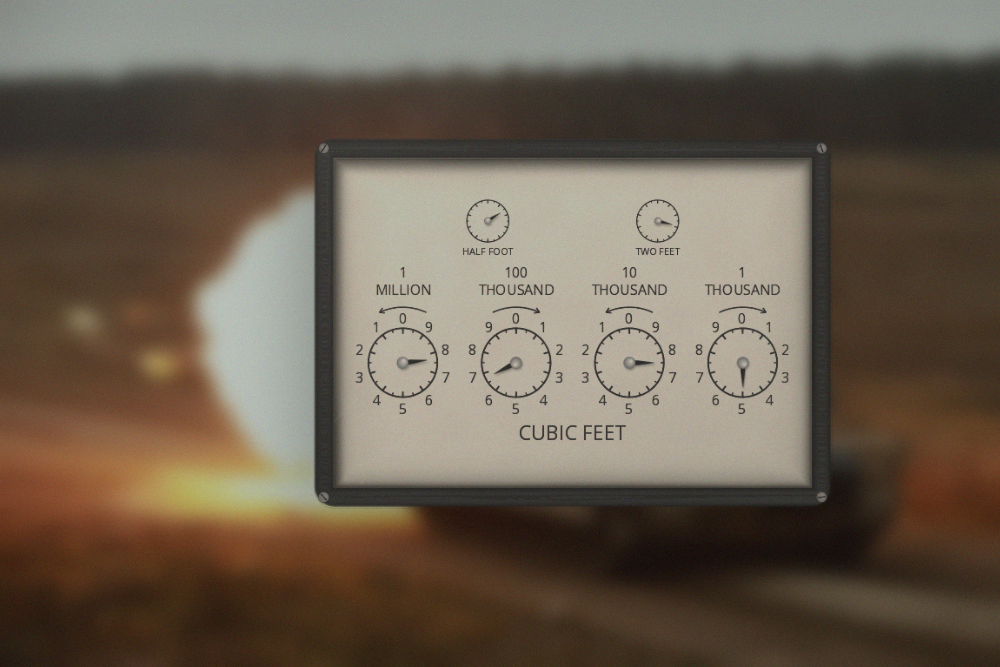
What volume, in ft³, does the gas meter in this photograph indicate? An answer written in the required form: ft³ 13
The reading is ft³ 767500
